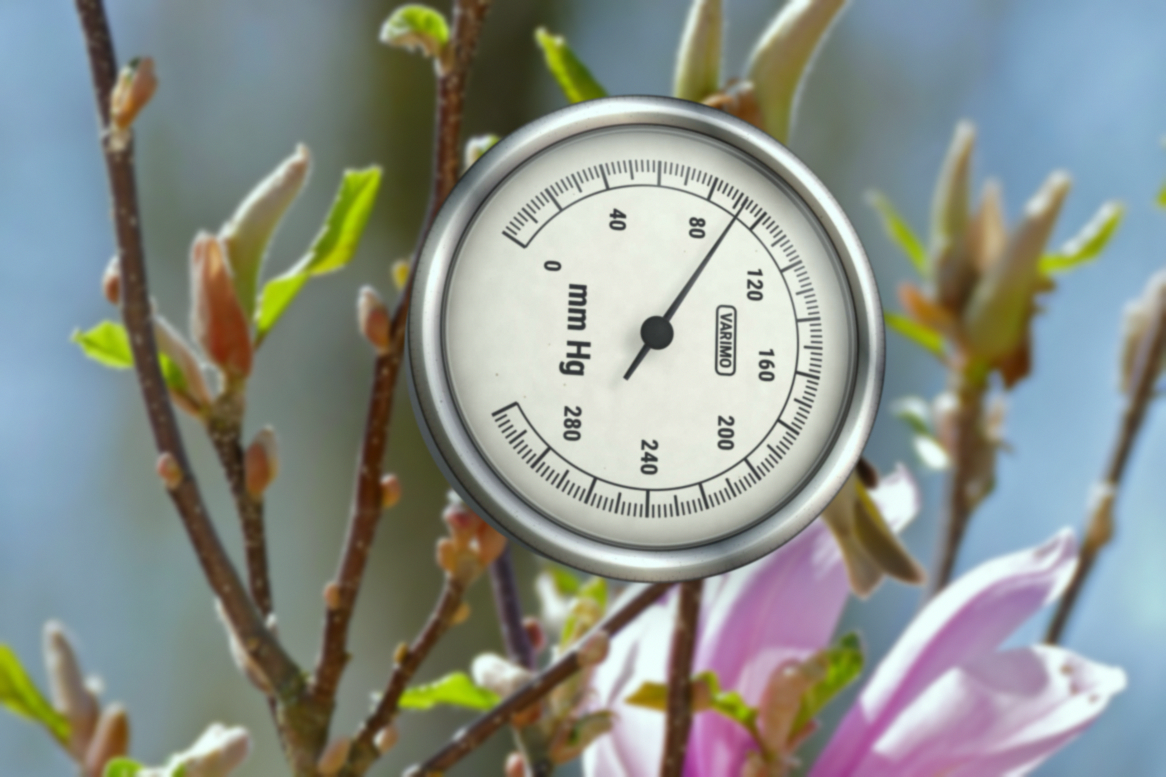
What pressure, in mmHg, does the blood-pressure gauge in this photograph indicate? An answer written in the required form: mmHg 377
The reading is mmHg 92
